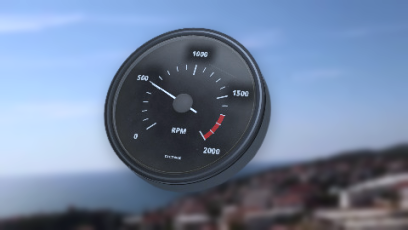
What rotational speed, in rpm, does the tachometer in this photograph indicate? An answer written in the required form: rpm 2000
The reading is rpm 500
